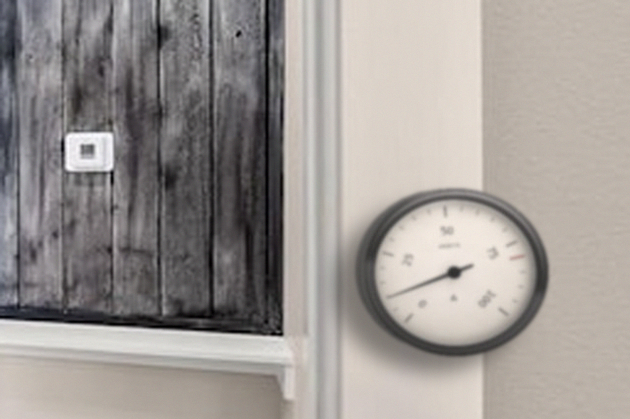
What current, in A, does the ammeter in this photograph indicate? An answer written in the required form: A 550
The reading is A 10
